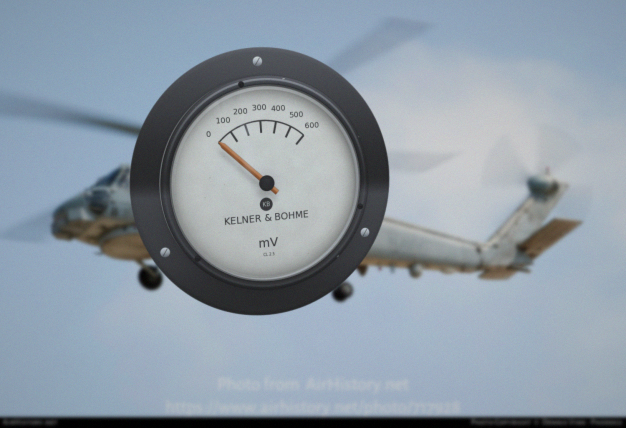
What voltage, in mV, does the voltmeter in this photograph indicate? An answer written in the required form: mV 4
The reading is mV 0
